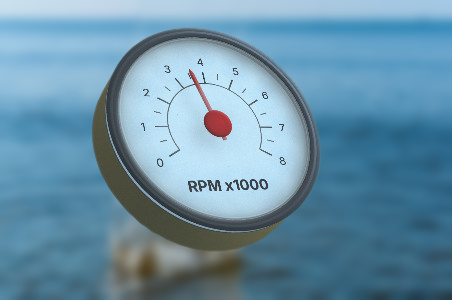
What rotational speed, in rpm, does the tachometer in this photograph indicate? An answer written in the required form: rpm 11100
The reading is rpm 3500
